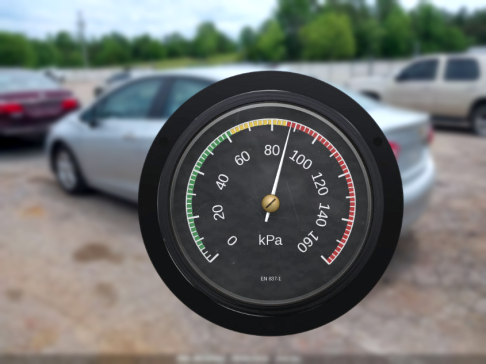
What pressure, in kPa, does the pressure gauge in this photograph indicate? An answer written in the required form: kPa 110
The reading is kPa 88
